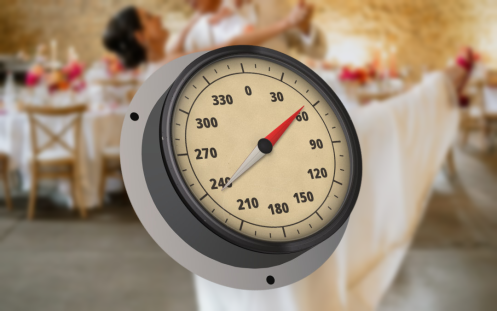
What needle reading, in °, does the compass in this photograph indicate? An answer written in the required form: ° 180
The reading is ° 55
